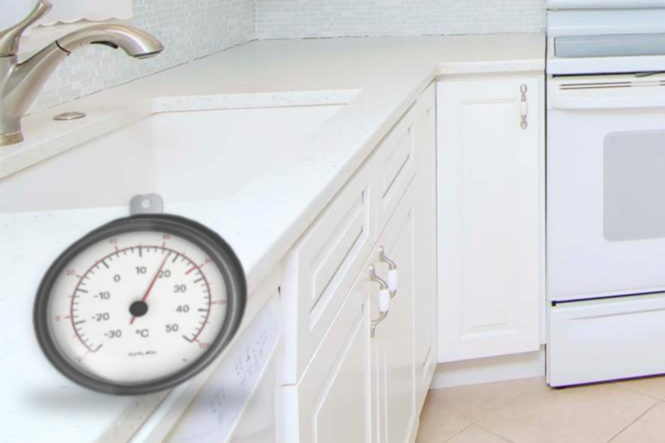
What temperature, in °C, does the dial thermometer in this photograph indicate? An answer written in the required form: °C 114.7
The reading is °C 18
